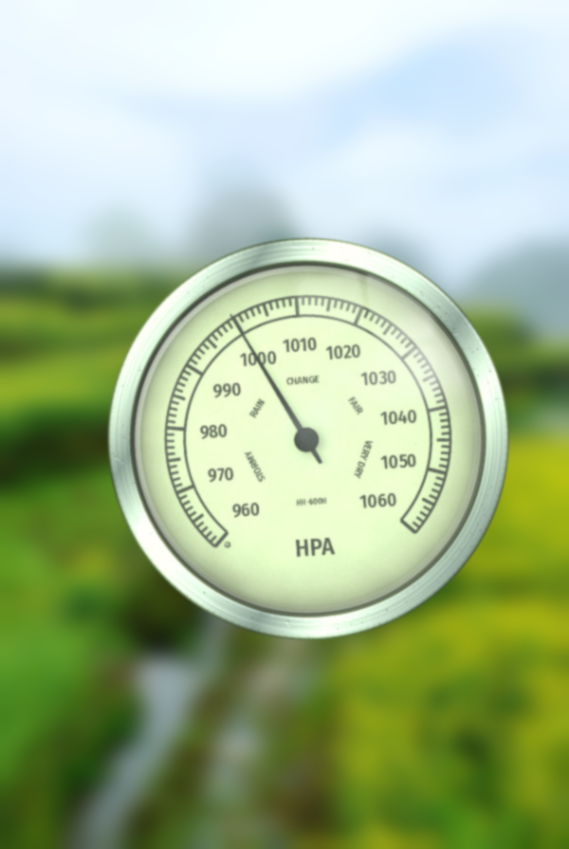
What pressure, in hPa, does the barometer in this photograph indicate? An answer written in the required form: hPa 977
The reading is hPa 1000
